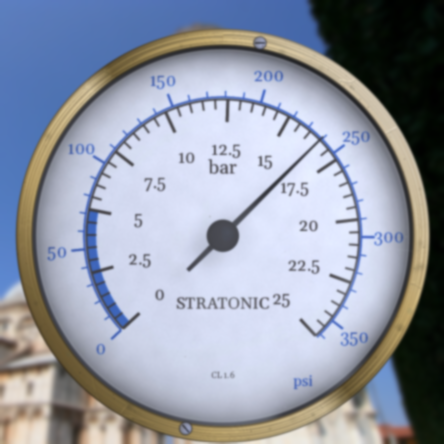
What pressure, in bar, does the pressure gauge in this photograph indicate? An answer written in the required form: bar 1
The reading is bar 16.5
